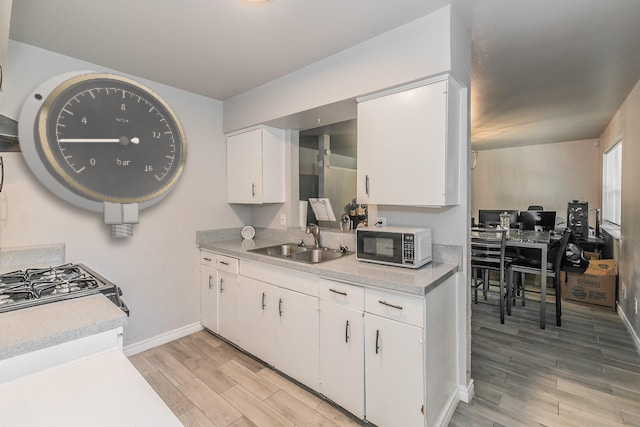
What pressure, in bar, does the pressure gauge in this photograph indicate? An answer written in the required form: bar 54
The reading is bar 2
